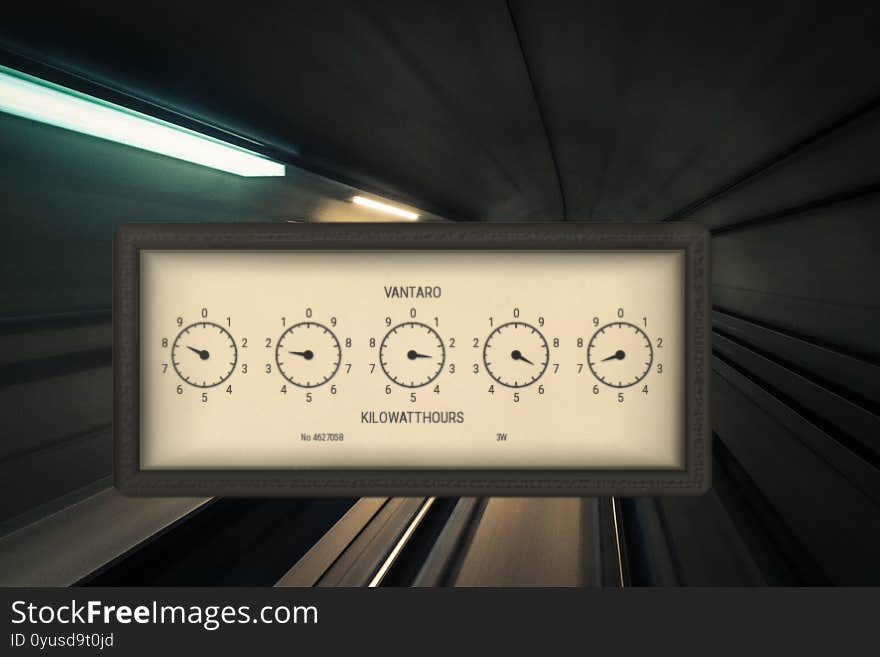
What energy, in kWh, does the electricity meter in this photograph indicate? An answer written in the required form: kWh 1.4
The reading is kWh 82267
